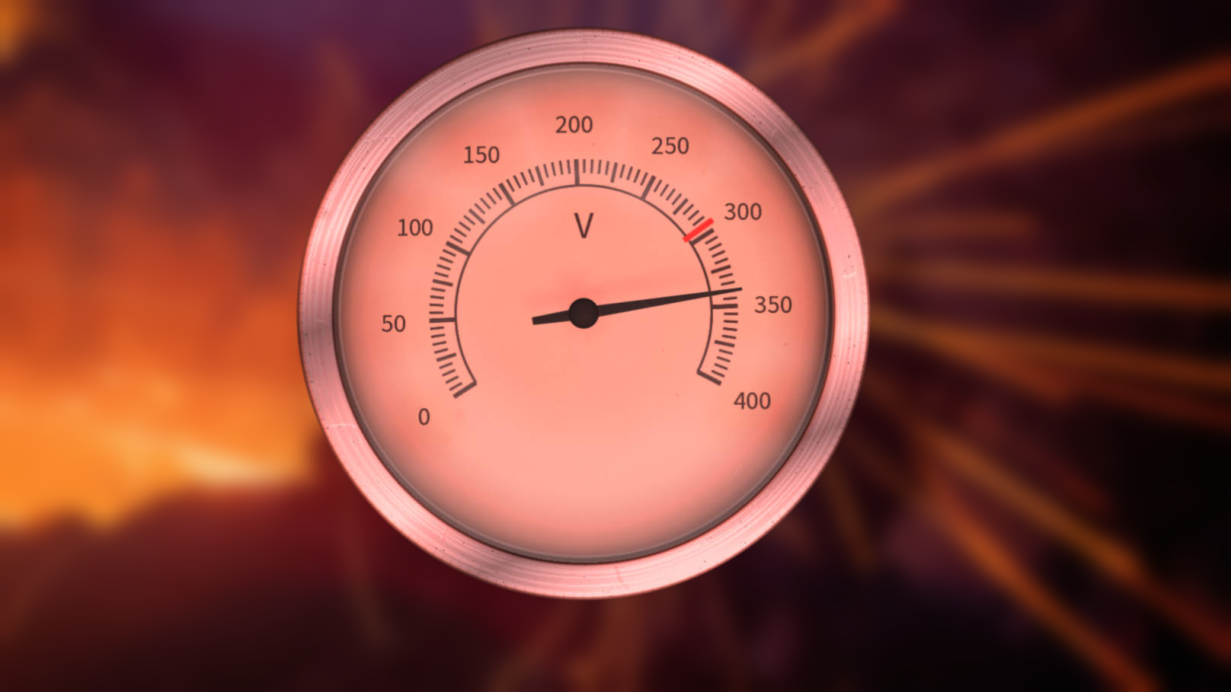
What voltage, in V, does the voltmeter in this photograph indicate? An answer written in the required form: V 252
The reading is V 340
